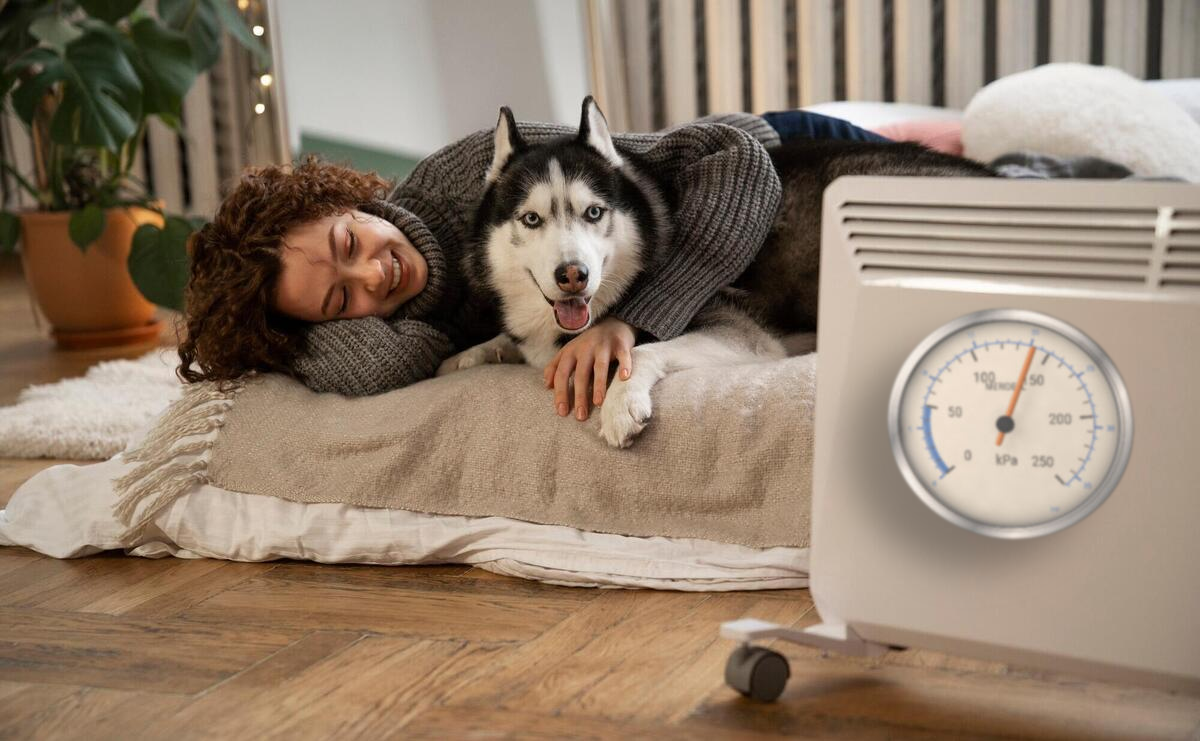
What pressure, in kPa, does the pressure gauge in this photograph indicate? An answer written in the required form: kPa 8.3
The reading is kPa 140
